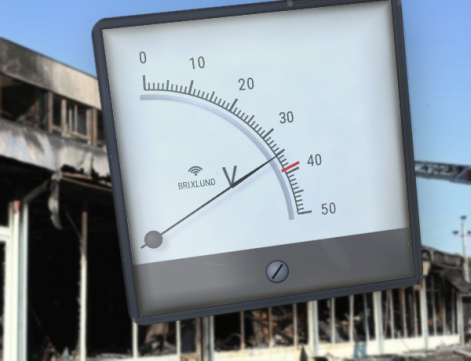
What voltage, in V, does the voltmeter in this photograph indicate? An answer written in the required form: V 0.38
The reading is V 35
